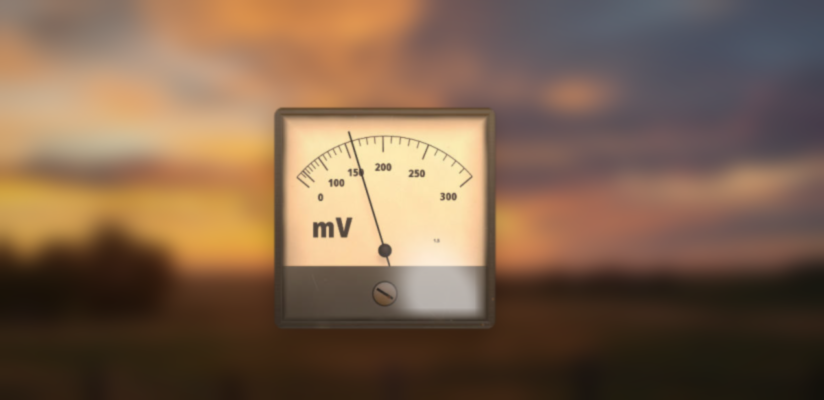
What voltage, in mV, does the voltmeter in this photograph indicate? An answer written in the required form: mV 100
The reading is mV 160
